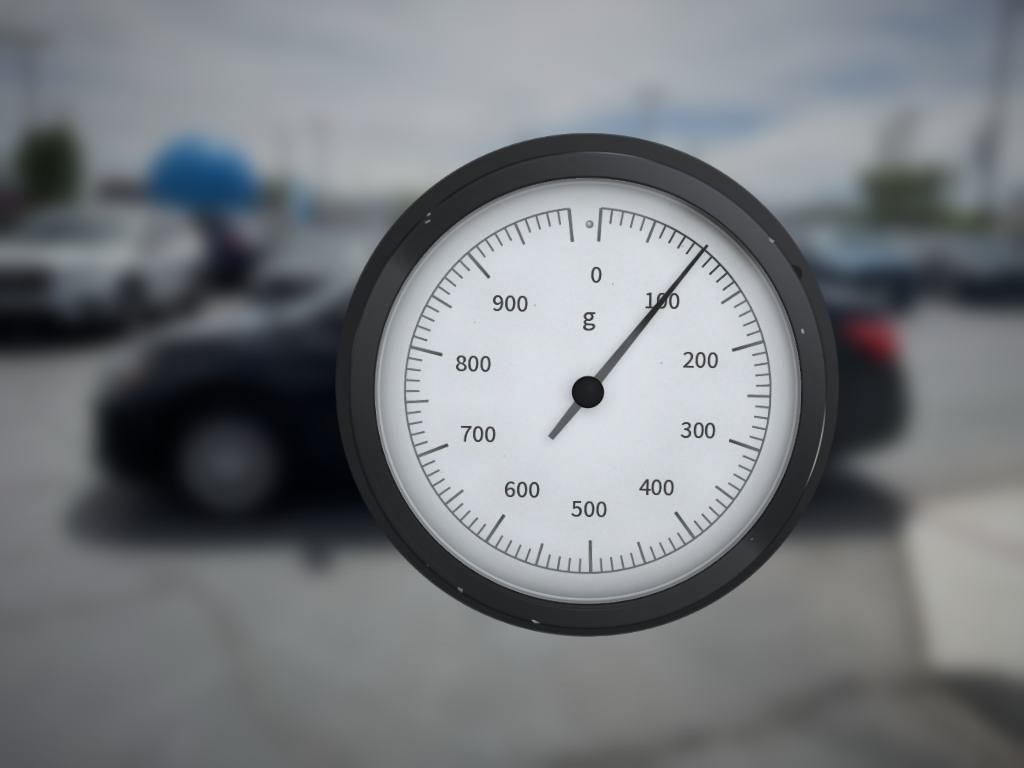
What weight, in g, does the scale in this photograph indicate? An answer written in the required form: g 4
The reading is g 100
